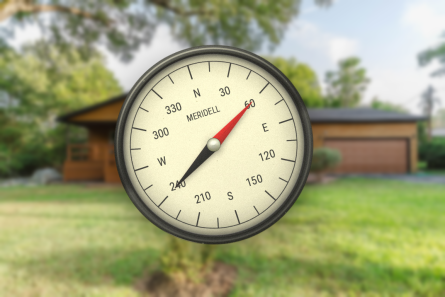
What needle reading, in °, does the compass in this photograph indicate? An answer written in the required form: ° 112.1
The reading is ° 60
